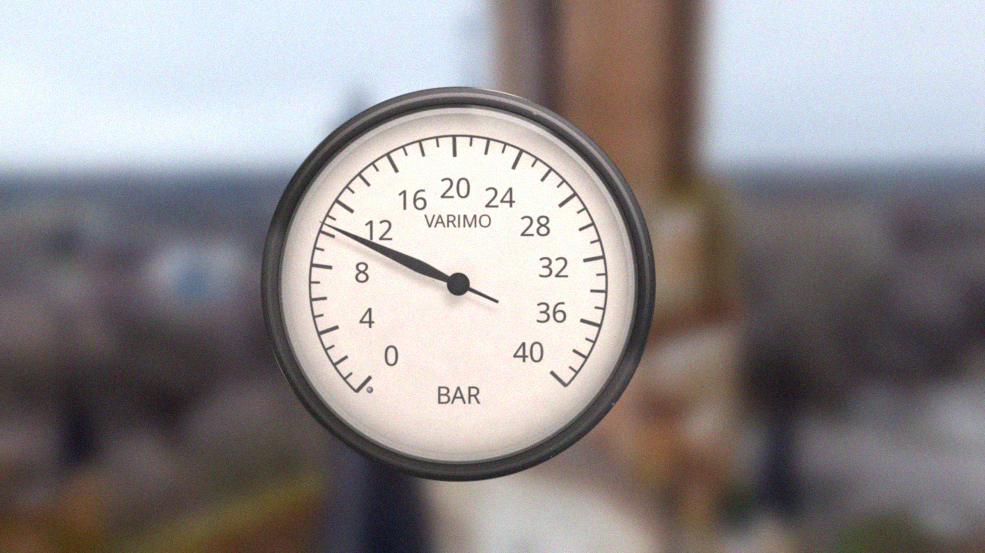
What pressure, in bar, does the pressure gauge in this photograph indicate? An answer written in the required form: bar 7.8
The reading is bar 10.5
